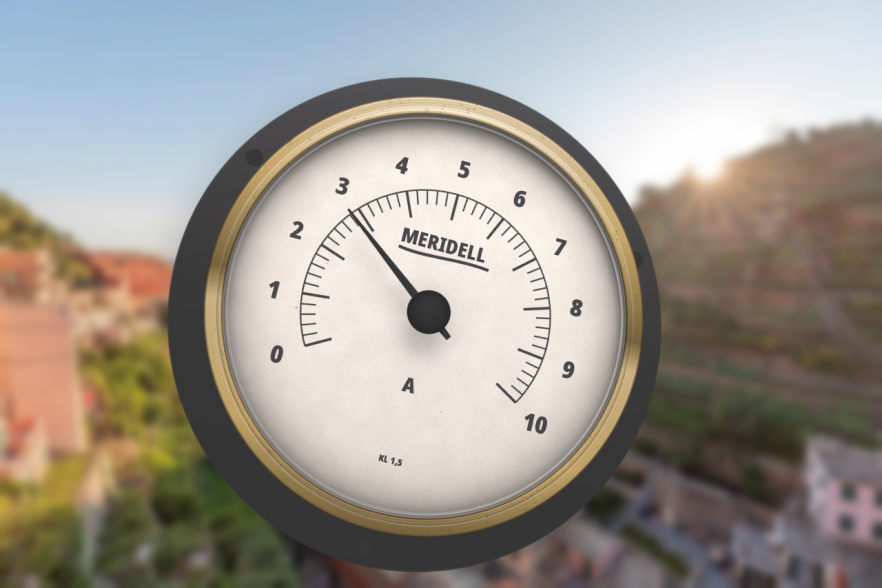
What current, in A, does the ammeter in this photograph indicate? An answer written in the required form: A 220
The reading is A 2.8
